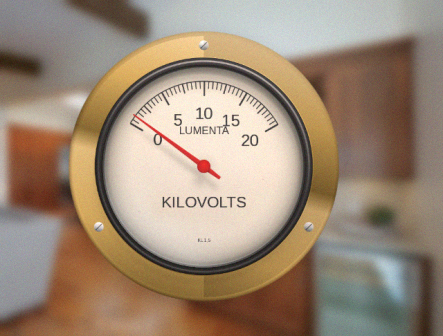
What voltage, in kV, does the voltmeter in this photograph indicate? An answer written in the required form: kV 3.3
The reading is kV 1
